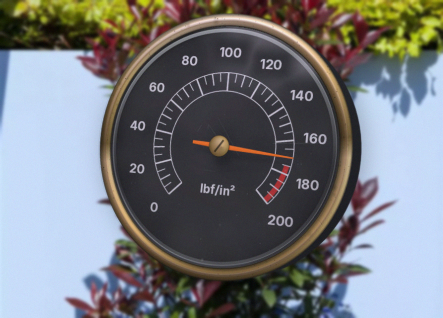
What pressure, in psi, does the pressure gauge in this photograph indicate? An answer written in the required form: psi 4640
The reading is psi 170
